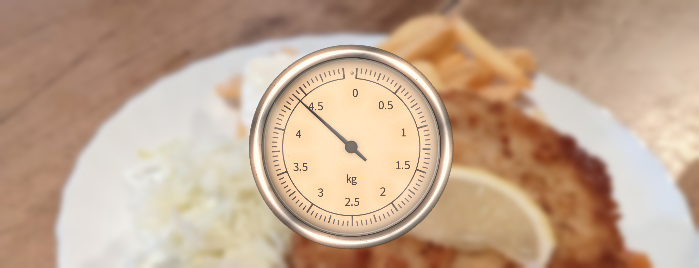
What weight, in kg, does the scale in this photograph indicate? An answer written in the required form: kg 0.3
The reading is kg 4.4
